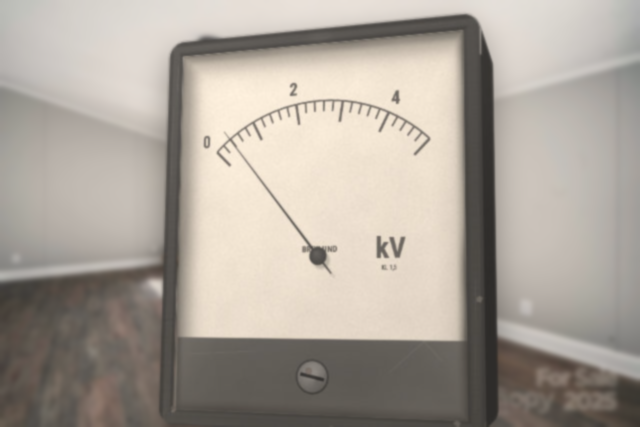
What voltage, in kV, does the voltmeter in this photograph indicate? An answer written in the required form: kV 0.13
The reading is kV 0.4
